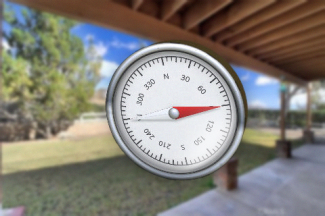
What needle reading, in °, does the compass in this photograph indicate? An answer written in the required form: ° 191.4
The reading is ° 90
